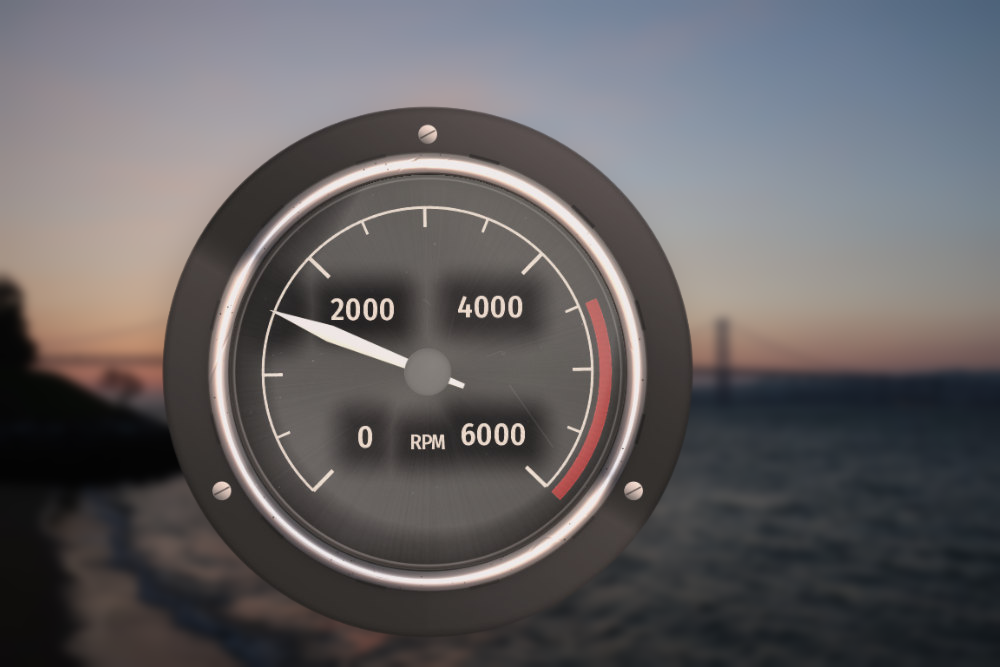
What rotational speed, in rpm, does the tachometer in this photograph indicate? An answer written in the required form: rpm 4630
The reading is rpm 1500
